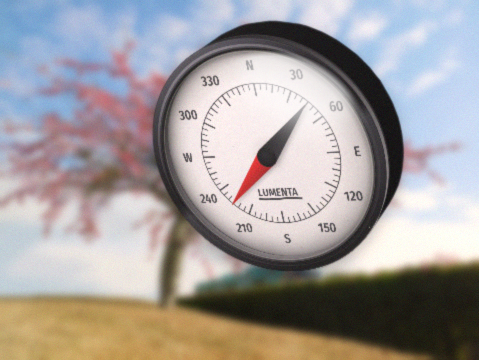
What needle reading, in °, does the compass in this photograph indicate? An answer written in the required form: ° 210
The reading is ° 225
